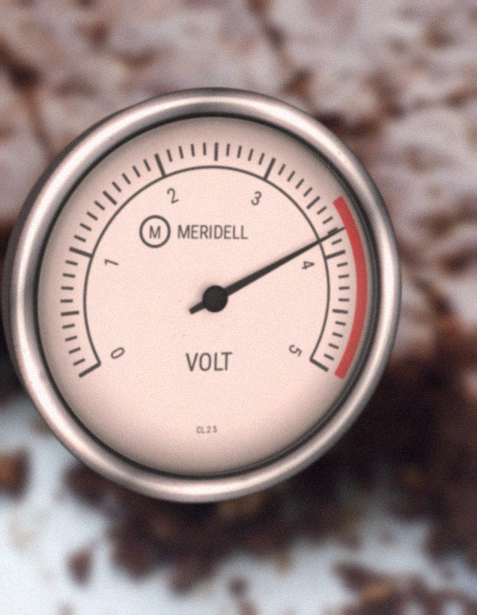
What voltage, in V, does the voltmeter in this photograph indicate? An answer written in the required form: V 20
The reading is V 3.8
